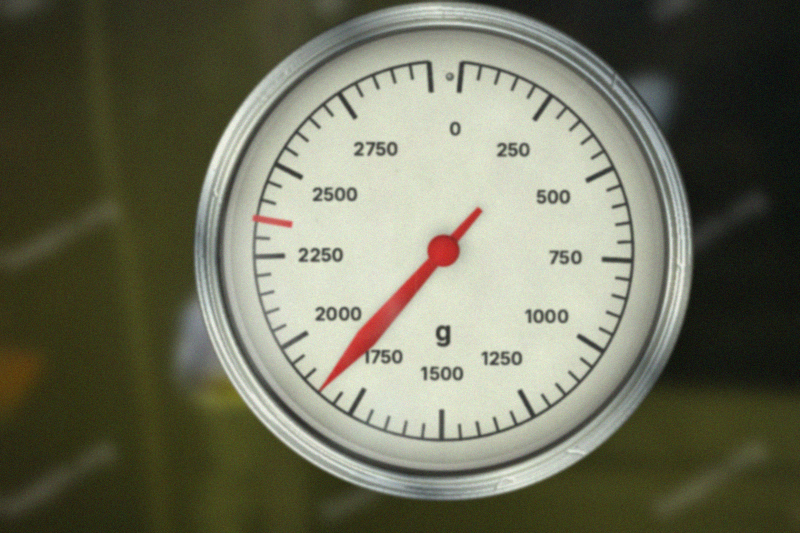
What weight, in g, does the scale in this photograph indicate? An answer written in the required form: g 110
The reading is g 1850
